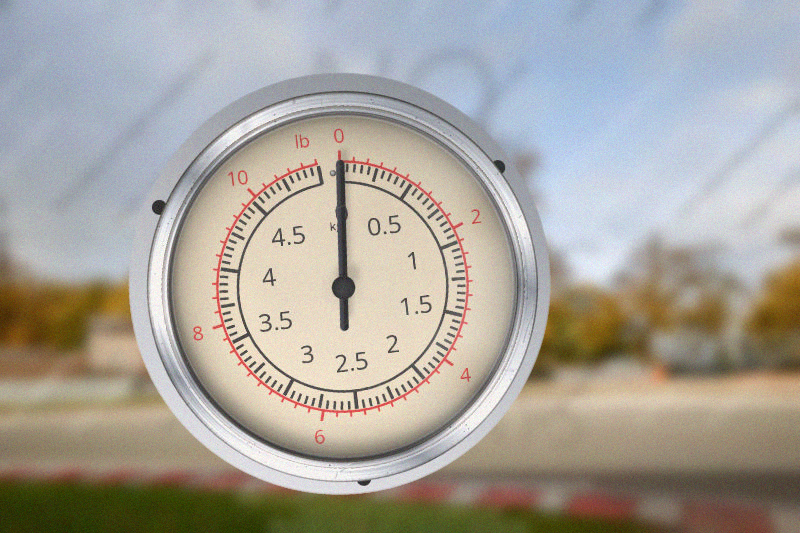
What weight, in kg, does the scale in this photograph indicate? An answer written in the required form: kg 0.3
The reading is kg 0
